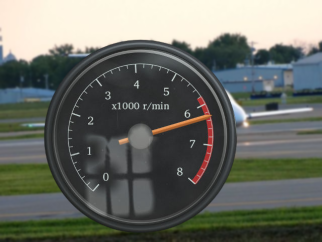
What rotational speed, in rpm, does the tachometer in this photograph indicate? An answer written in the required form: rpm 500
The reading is rpm 6300
